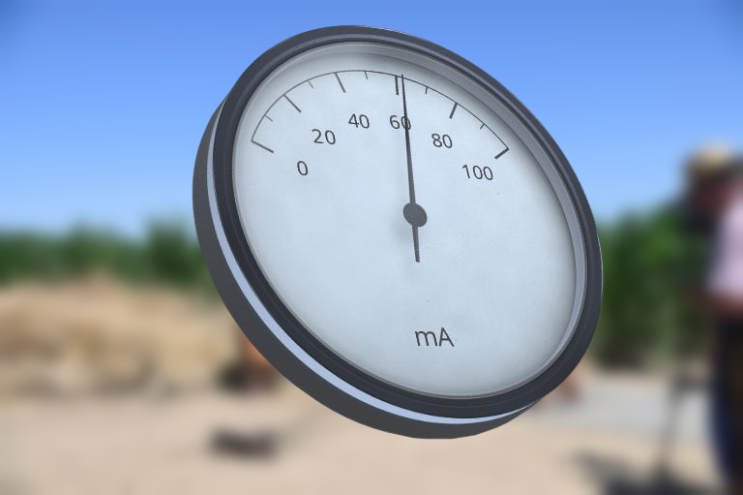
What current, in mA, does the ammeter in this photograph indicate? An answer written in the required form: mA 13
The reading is mA 60
